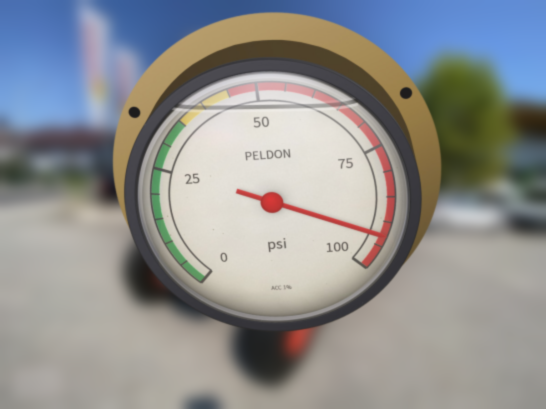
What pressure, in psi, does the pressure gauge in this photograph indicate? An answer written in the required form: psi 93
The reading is psi 92.5
